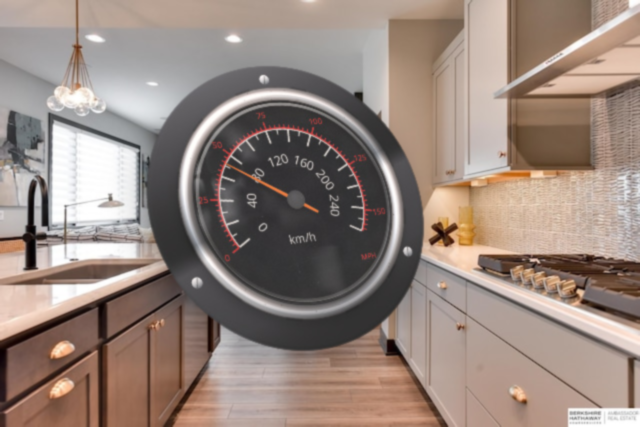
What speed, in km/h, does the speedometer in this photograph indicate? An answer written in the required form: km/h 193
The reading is km/h 70
